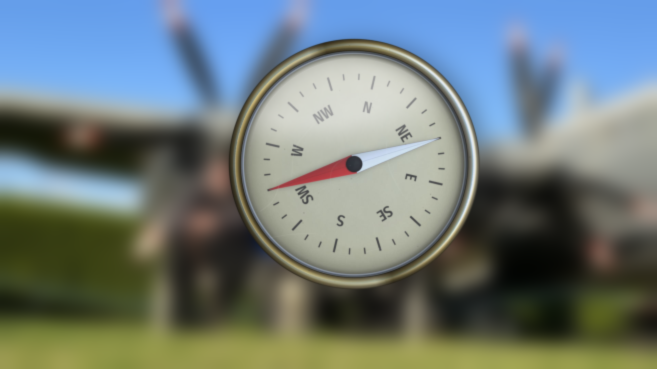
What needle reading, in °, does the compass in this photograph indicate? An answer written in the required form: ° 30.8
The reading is ° 240
